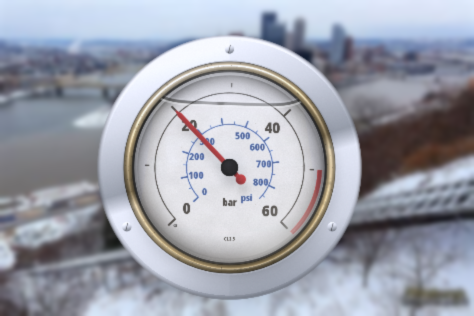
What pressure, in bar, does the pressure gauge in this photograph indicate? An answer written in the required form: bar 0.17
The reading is bar 20
